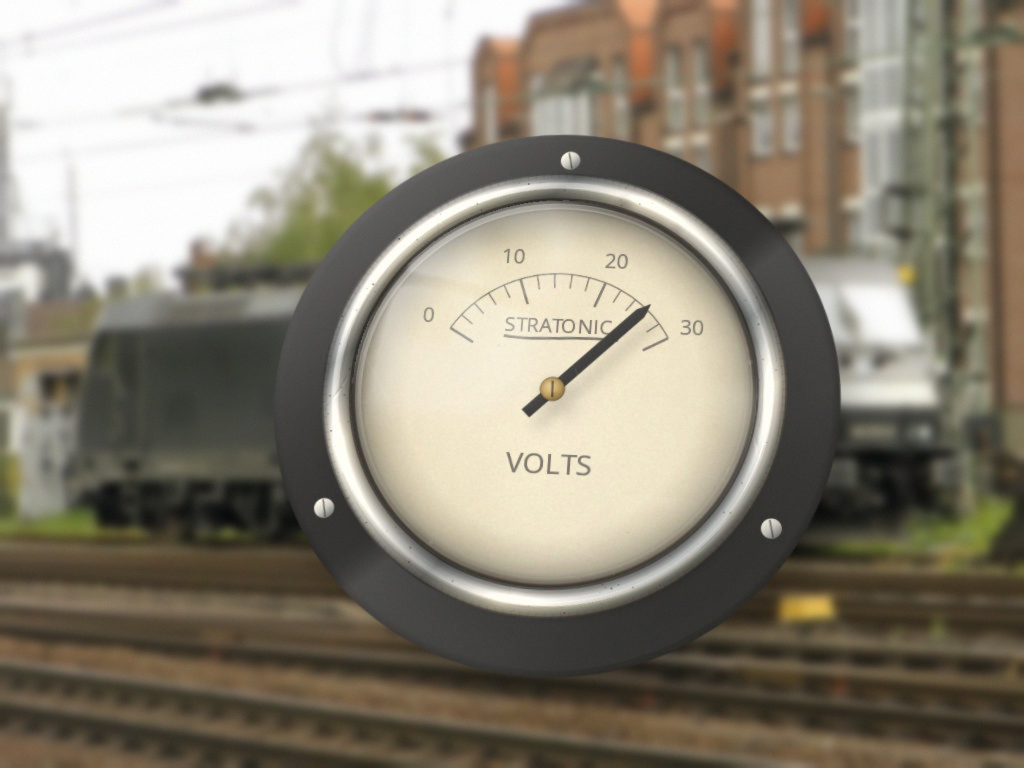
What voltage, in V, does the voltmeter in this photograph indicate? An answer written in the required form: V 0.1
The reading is V 26
